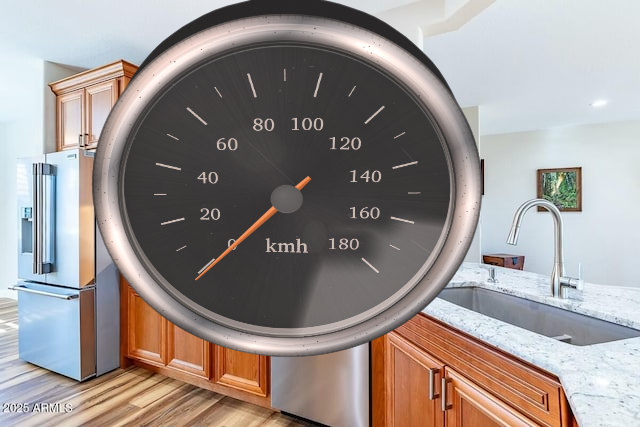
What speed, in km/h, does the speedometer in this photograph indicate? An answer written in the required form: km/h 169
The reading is km/h 0
